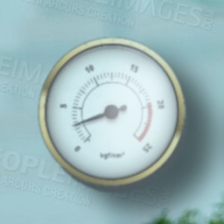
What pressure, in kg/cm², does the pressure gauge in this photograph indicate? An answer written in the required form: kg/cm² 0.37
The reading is kg/cm² 2.5
